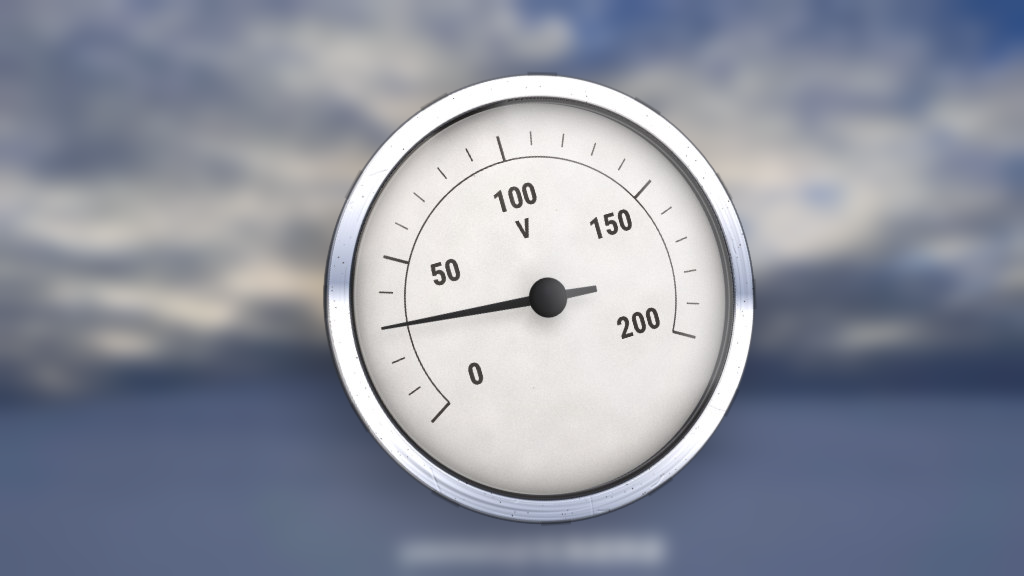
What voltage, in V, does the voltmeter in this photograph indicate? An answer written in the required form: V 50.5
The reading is V 30
